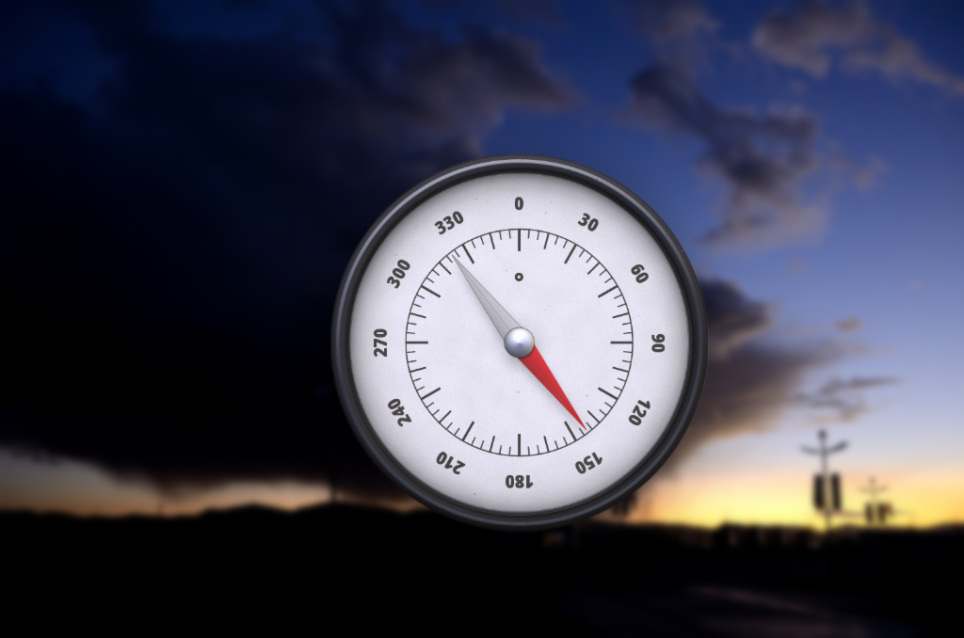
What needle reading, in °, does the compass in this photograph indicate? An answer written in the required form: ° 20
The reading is ° 142.5
